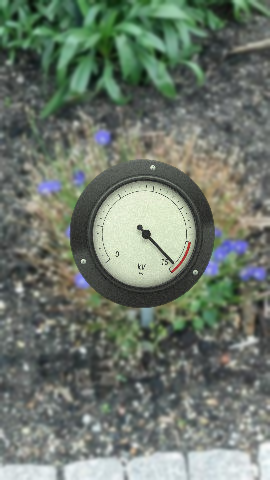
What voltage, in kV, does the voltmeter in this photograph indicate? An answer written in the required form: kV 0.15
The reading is kV 14.5
